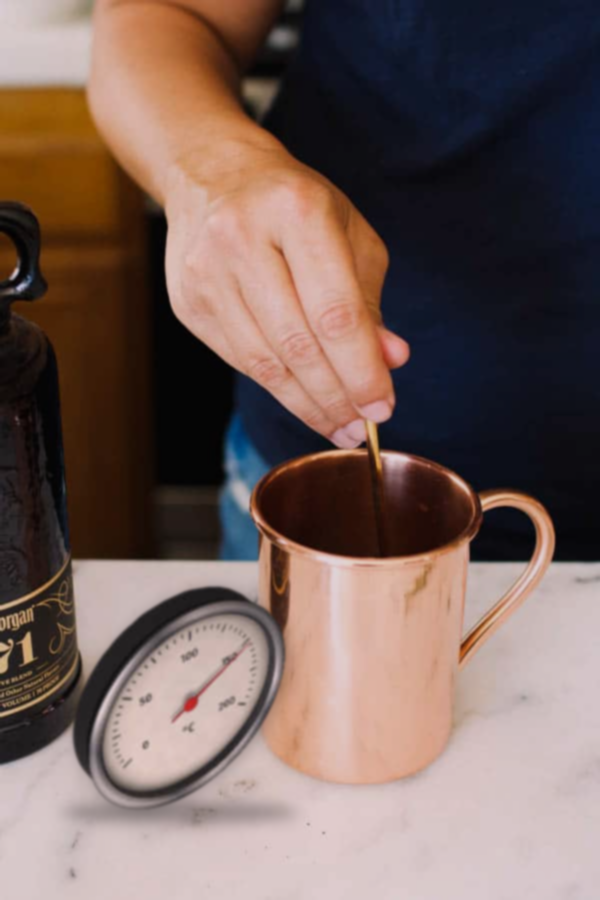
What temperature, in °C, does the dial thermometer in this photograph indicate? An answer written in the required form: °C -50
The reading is °C 150
